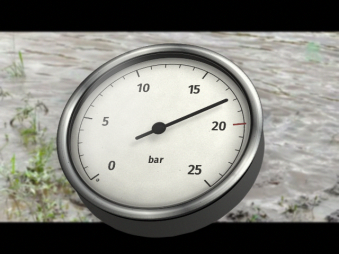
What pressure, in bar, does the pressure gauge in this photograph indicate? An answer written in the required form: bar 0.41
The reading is bar 18
